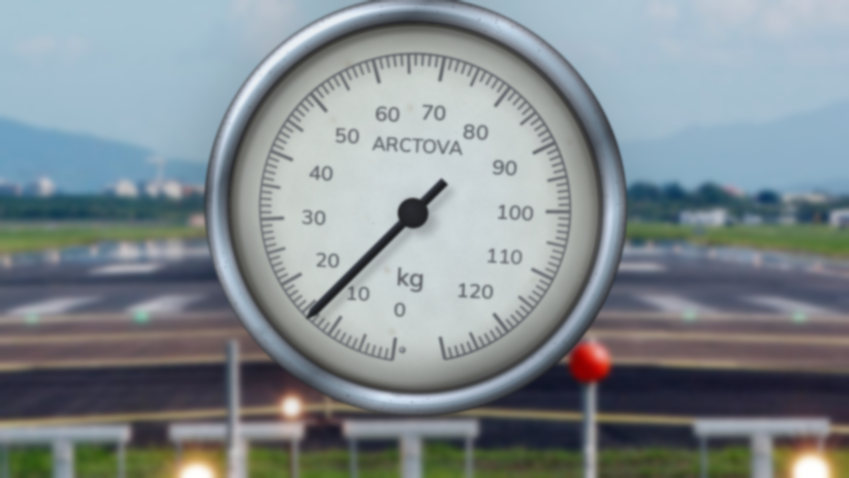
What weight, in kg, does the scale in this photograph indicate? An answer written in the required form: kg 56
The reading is kg 14
